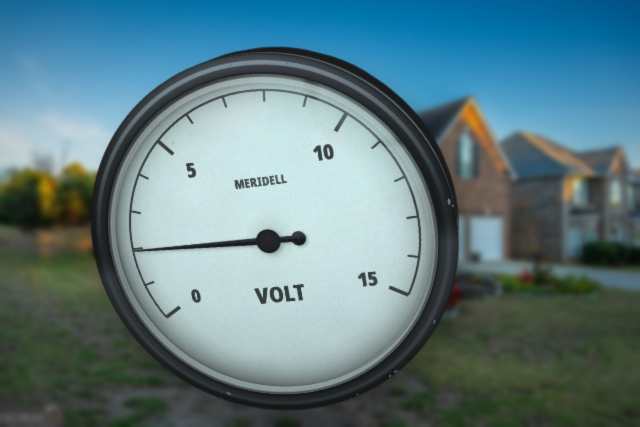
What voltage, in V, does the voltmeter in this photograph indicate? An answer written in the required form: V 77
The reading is V 2
